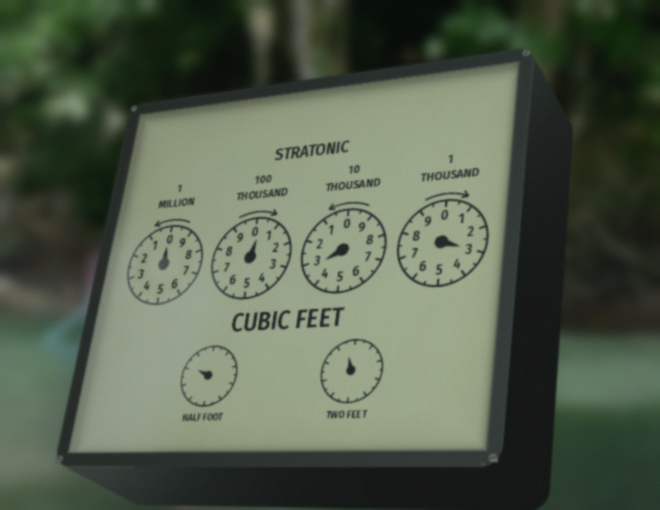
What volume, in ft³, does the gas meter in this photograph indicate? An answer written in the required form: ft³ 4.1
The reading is ft³ 3300
